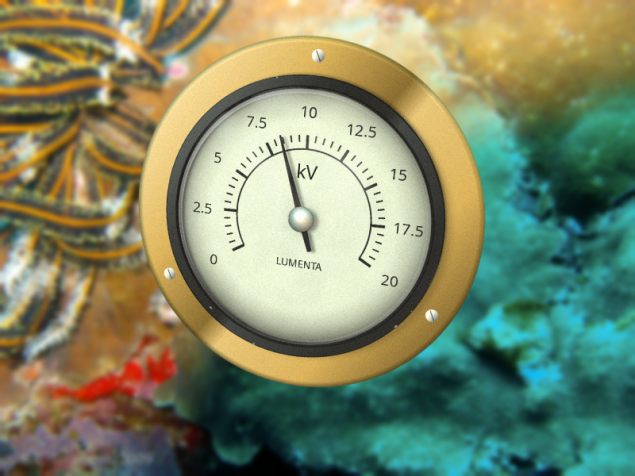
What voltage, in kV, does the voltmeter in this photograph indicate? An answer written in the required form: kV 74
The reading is kV 8.5
